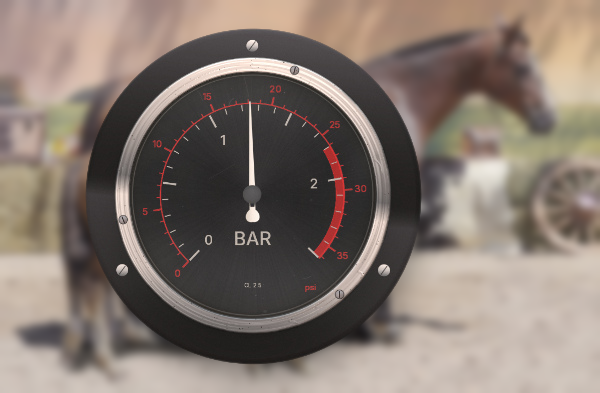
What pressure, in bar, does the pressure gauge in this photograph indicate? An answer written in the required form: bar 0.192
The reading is bar 1.25
